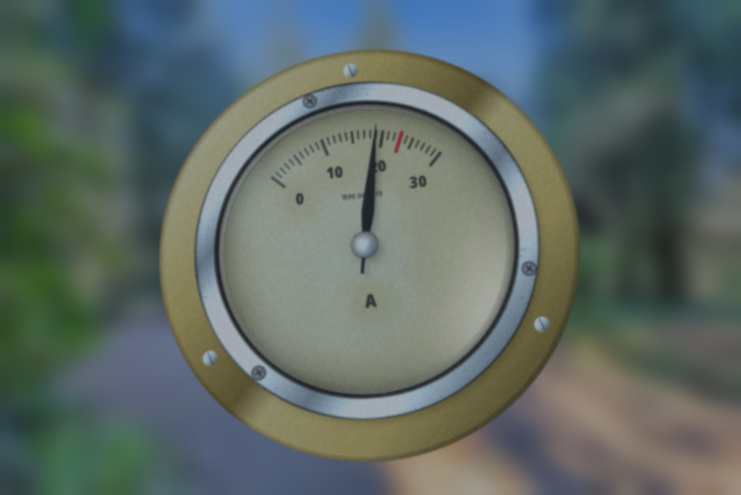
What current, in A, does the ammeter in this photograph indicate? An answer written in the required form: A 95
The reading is A 19
